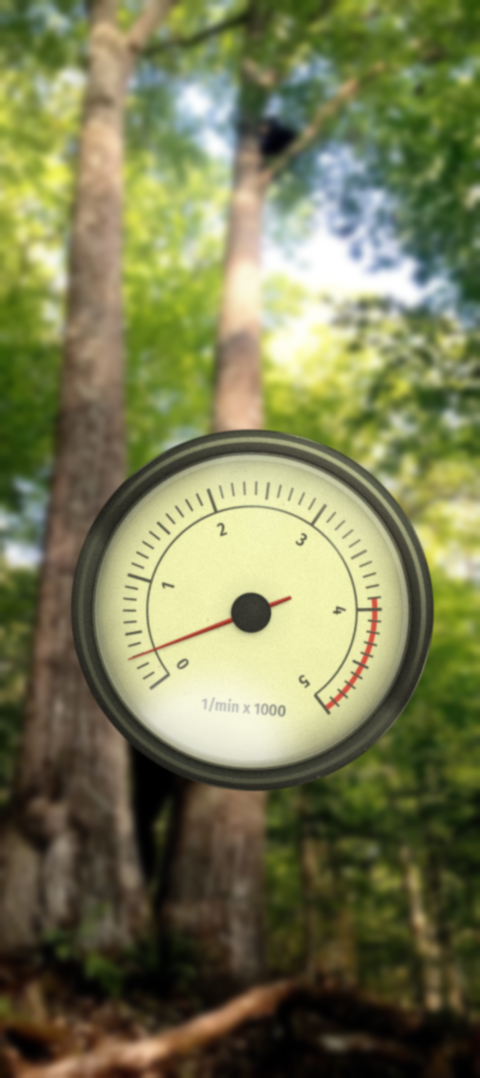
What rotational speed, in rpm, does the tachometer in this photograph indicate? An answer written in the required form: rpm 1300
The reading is rpm 300
